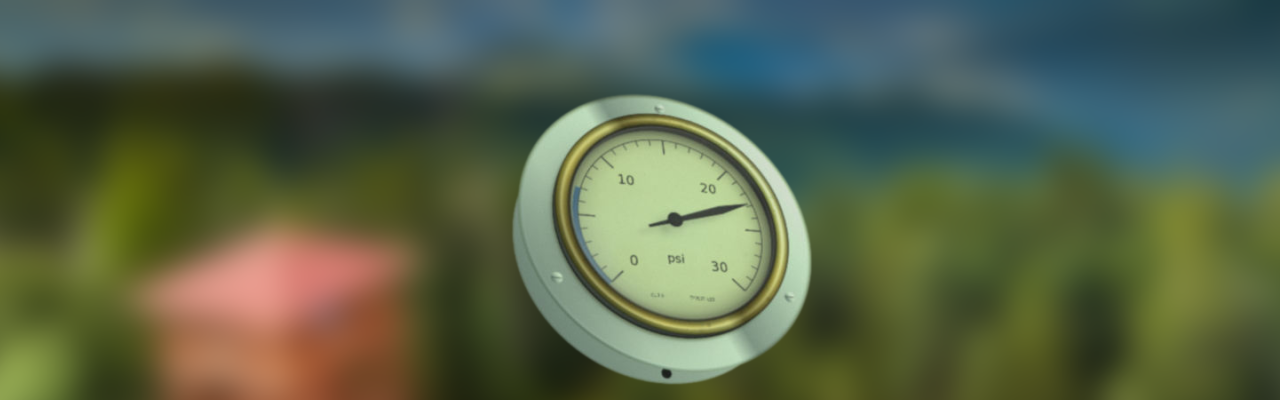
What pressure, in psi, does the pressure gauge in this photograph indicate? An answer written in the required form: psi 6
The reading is psi 23
